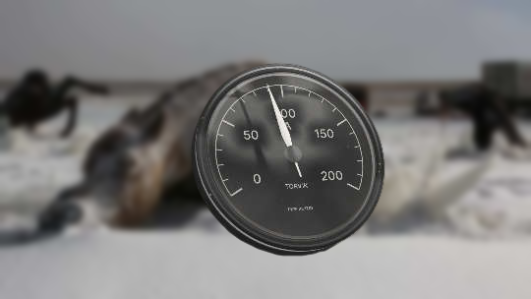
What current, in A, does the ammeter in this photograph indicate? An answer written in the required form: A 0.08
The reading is A 90
